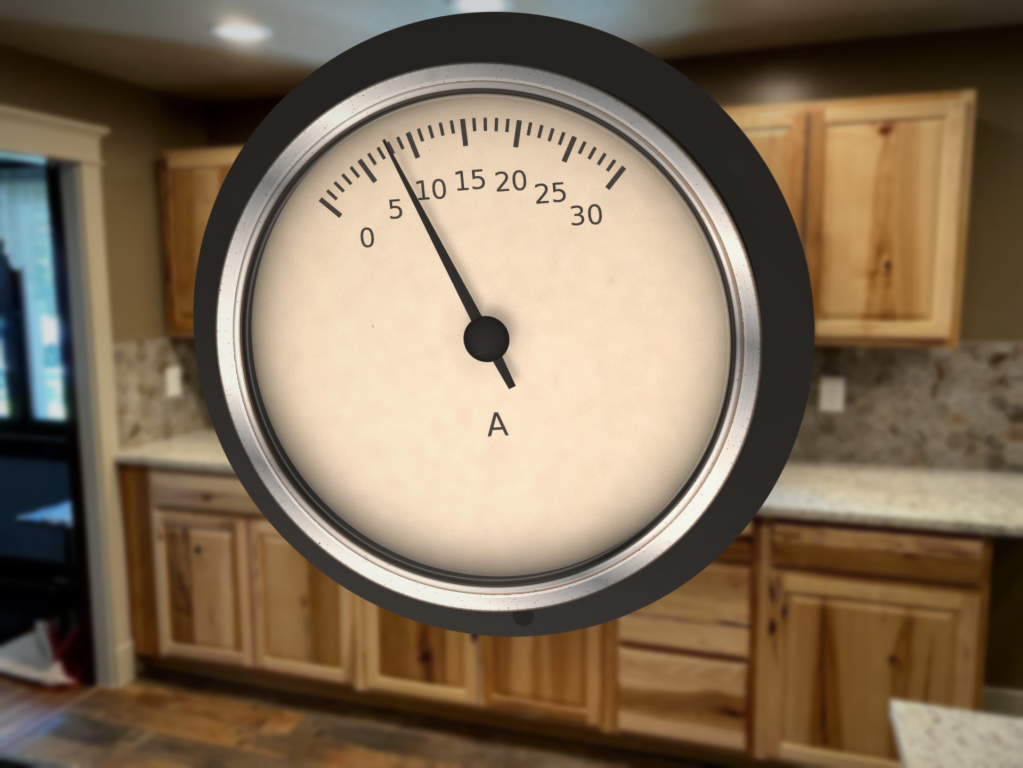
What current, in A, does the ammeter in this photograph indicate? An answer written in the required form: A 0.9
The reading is A 8
